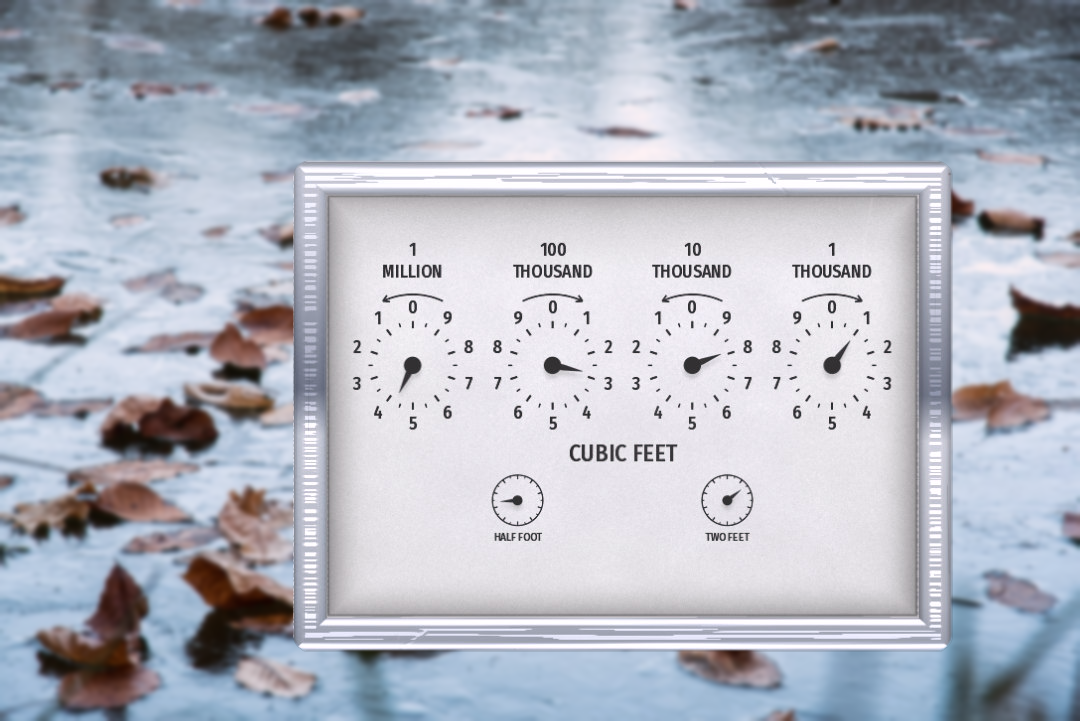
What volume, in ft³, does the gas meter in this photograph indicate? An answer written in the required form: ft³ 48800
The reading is ft³ 428100
